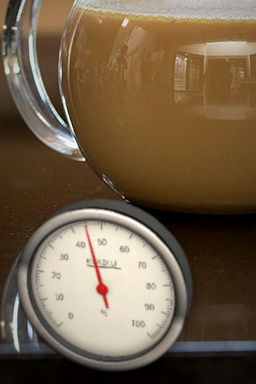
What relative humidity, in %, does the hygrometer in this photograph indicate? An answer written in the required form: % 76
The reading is % 45
